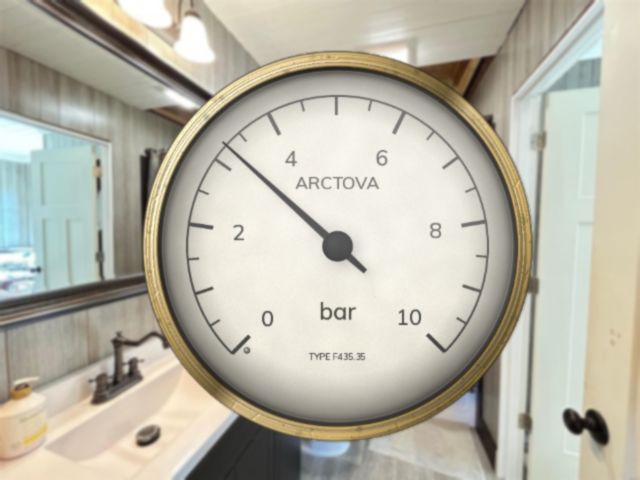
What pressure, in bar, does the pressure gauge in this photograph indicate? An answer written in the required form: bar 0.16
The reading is bar 3.25
